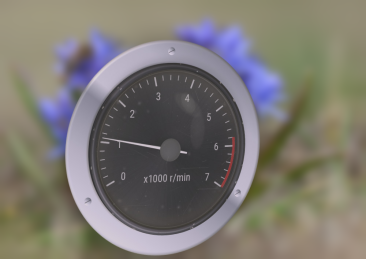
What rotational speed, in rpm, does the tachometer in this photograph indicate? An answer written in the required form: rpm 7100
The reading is rpm 1100
